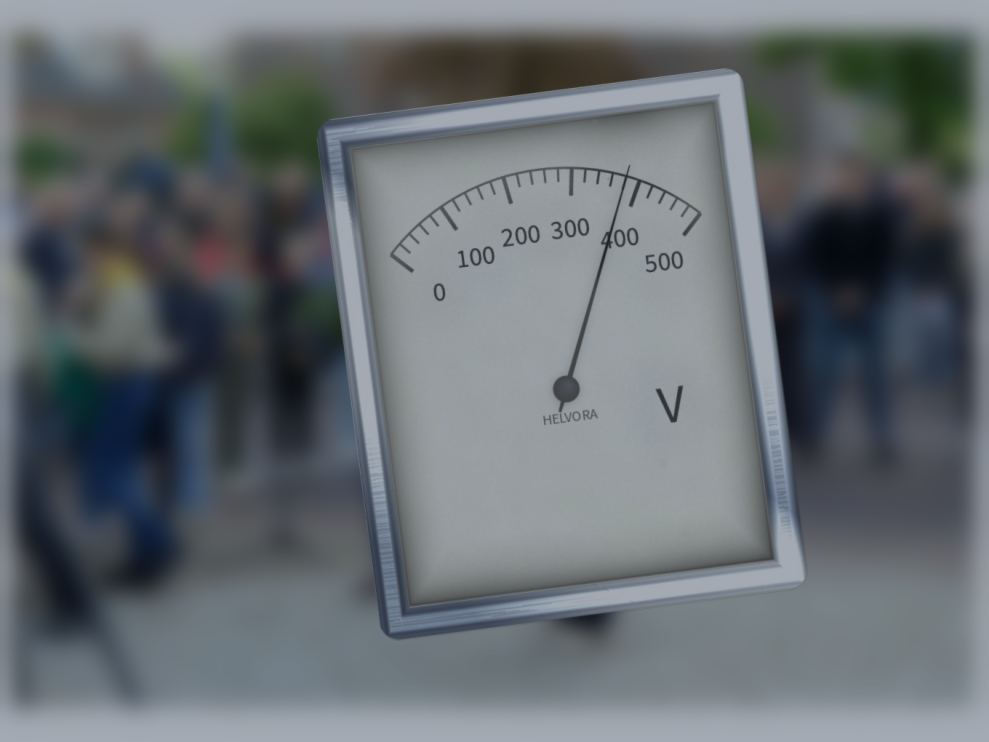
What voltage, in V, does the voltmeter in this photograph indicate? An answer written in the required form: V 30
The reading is V 380
